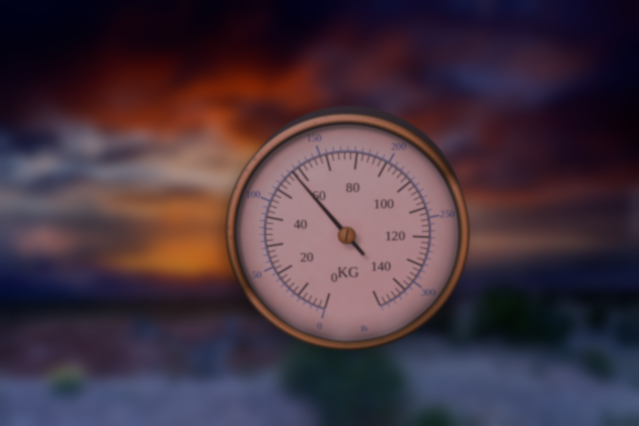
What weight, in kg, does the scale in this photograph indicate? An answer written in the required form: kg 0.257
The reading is kg 58
